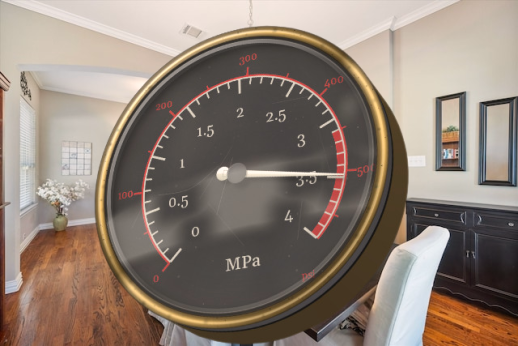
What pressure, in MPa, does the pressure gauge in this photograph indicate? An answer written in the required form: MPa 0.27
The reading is MPa 3.5
